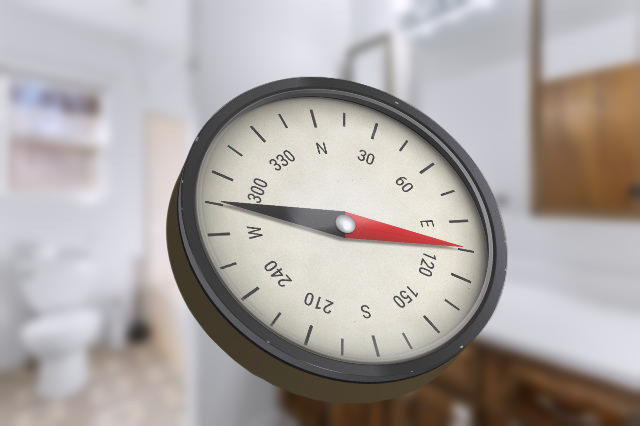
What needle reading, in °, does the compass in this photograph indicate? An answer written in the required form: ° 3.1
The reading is ° 105
